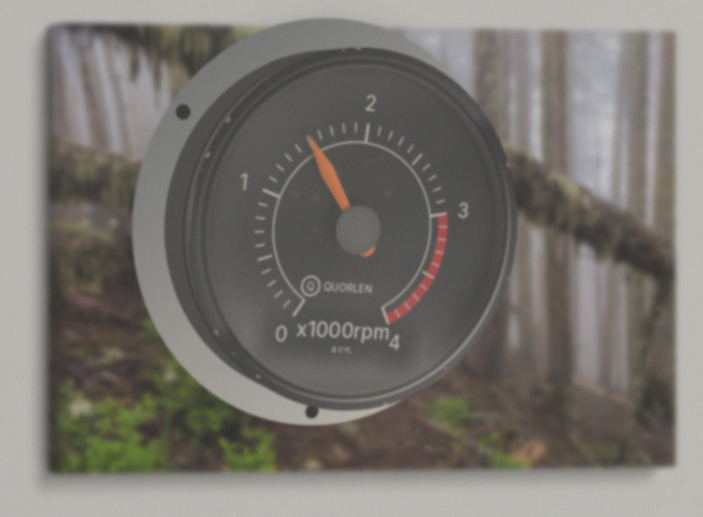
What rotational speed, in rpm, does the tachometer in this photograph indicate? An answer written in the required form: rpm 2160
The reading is rpm 1500
